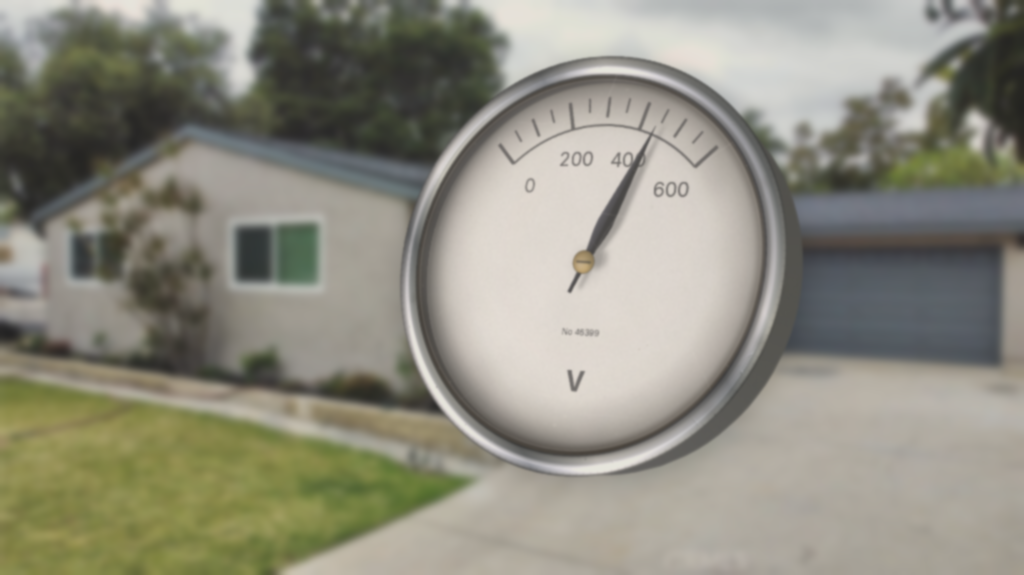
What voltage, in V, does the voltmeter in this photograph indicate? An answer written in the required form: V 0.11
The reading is V 450
